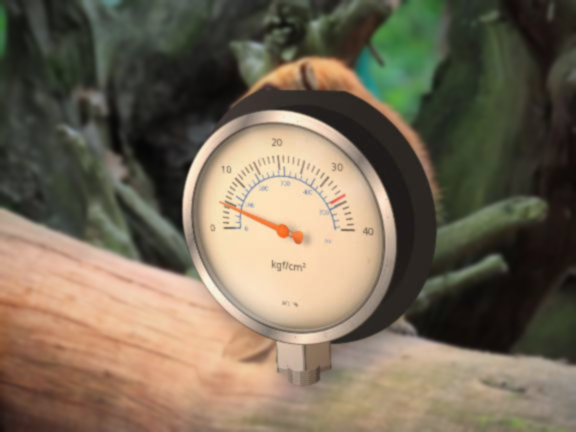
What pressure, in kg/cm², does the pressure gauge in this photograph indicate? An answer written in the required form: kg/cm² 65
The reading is kg/cm² 5
